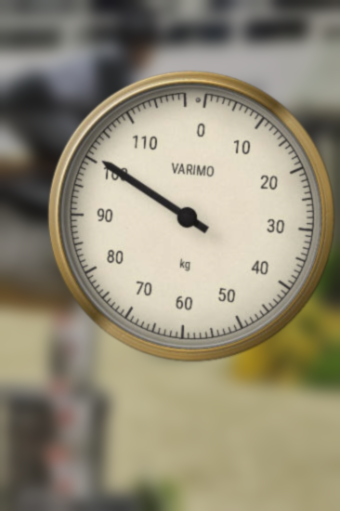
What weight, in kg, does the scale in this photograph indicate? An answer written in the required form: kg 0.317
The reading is kg 101
